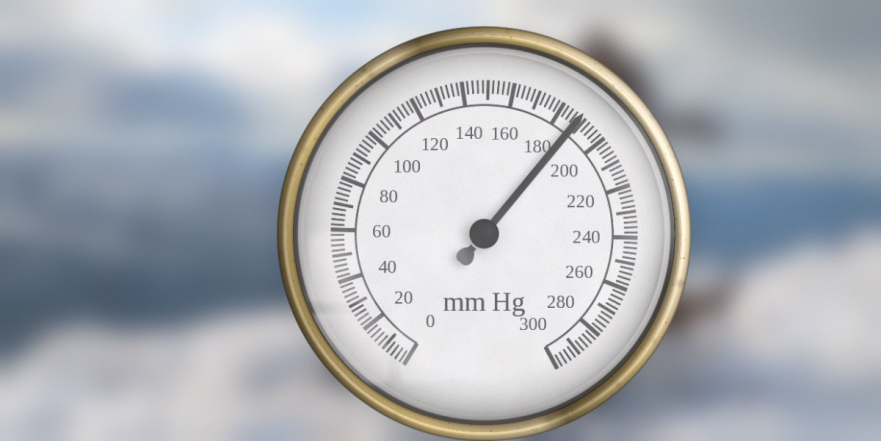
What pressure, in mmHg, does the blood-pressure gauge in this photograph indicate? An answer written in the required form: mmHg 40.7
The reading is mmHg 188
